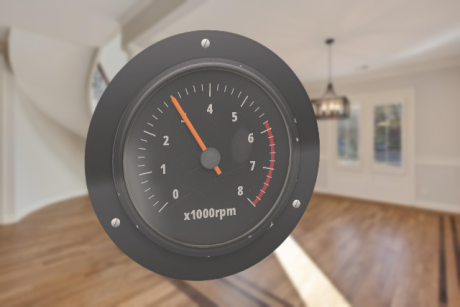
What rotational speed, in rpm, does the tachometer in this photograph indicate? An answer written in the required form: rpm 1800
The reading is rpm 3000
